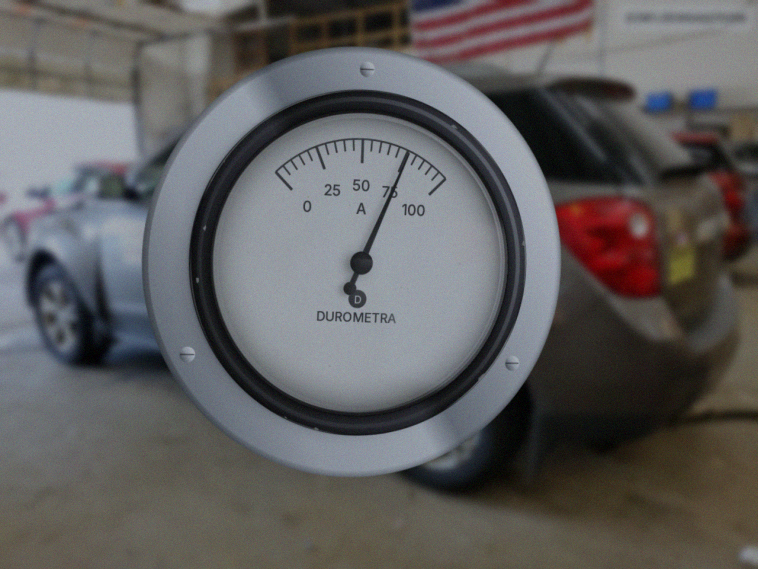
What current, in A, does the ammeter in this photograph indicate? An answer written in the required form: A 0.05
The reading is A 75
